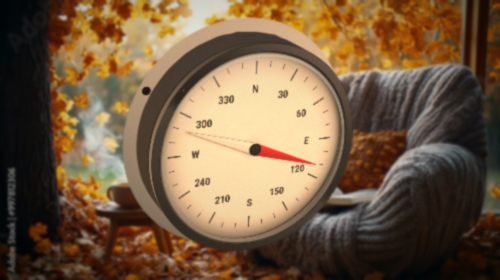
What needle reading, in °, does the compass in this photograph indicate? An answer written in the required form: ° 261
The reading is ° 110
